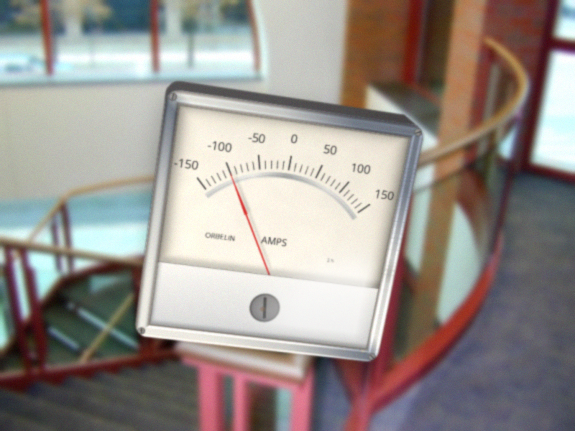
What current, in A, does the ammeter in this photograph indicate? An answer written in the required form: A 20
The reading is A -100
